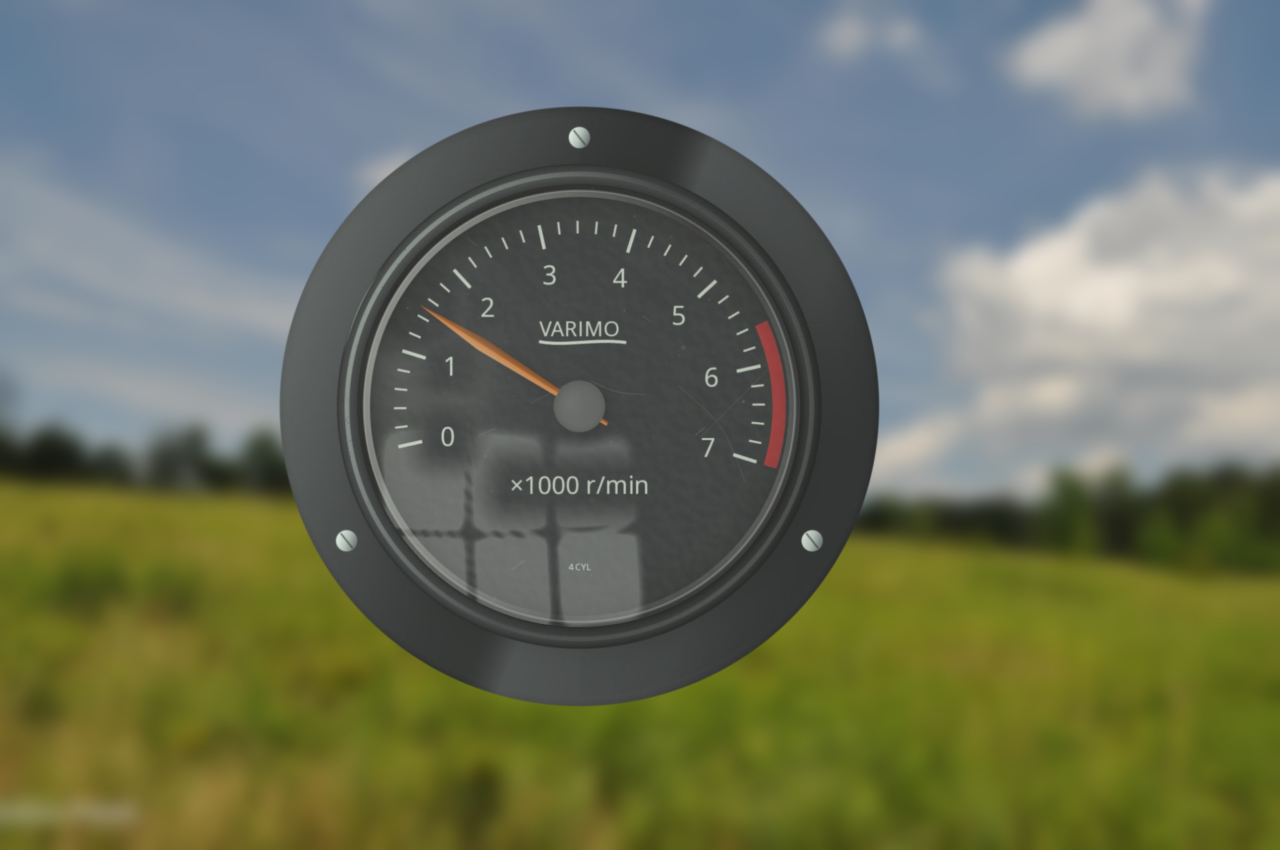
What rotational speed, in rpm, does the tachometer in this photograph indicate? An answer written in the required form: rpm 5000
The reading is rpm 1500
